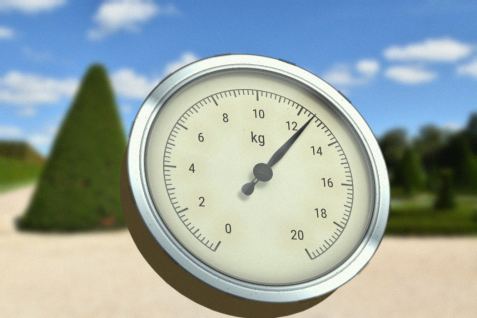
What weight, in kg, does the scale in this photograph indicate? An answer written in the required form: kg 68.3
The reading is kg 12.6
